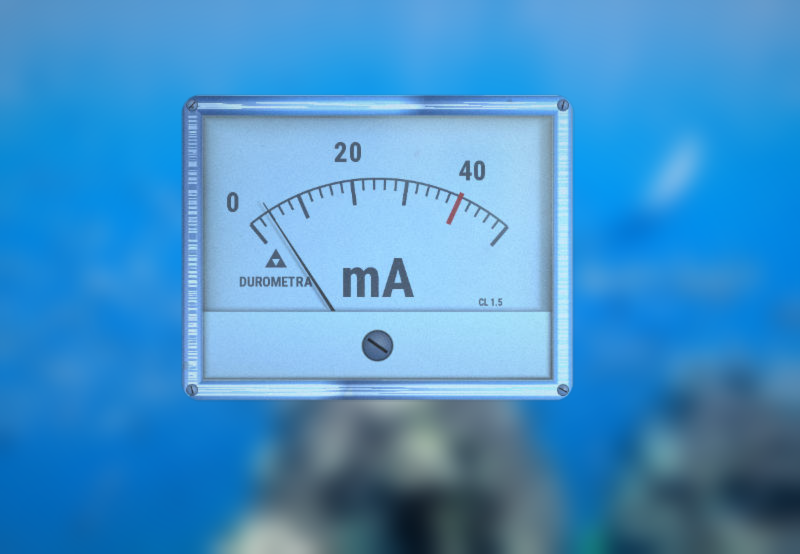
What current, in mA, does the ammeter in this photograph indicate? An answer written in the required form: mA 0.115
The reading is mA 4
